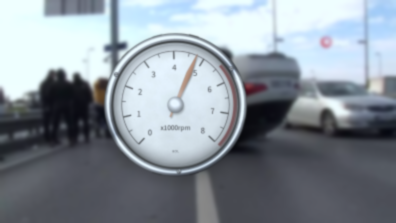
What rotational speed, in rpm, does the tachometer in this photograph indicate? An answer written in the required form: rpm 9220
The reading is rpm 4750
